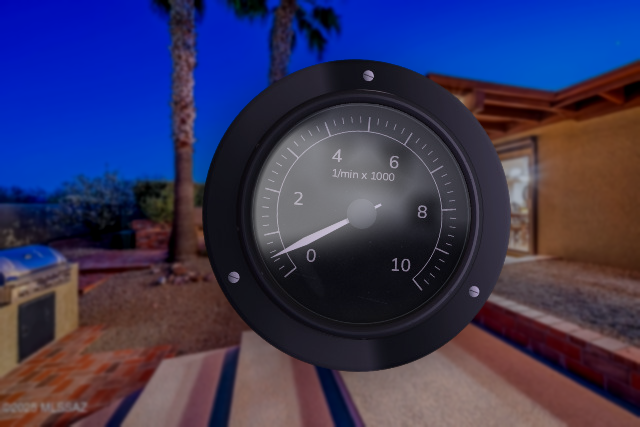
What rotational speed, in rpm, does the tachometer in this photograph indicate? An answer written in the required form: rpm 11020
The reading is rpm 500
